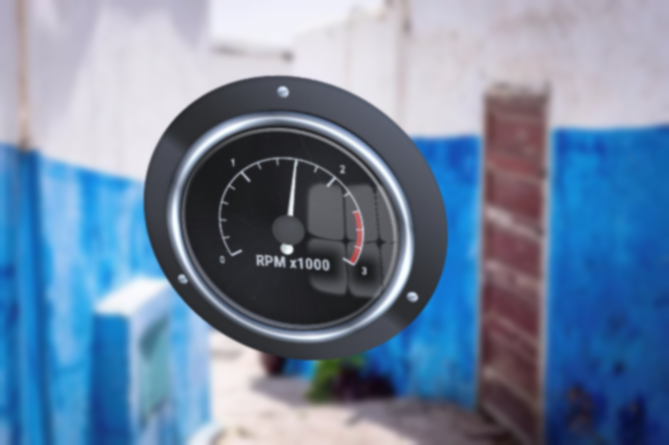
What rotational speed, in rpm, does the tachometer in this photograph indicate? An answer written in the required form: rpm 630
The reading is rpm 1600
